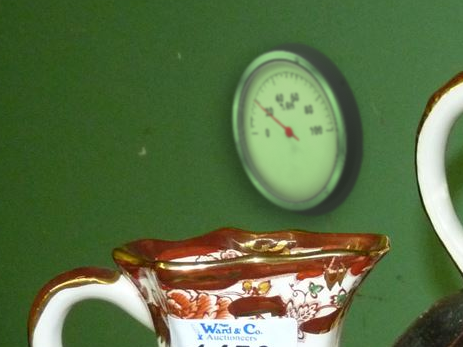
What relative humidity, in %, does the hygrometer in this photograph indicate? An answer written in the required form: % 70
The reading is % 20
